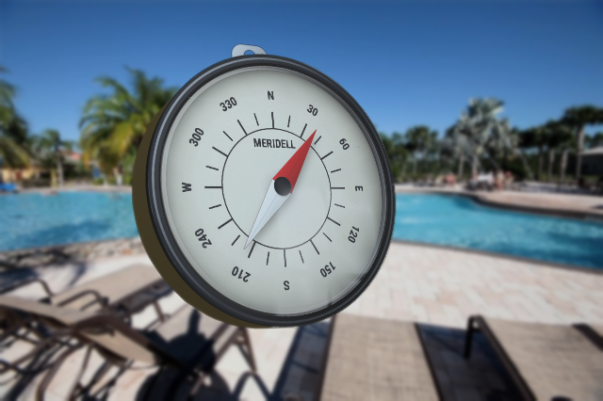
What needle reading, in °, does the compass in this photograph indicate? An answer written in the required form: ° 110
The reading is ° 37.5
